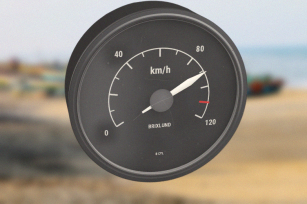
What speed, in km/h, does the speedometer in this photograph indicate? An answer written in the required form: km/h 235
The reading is km/h 90
